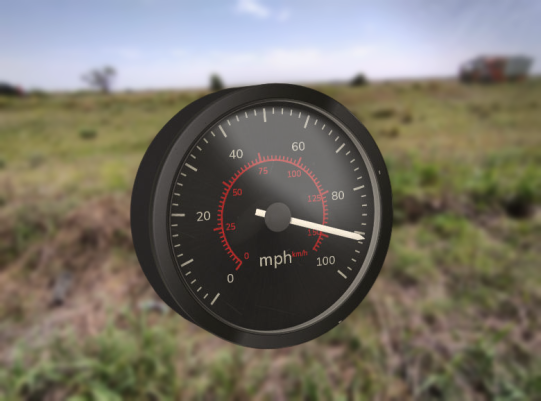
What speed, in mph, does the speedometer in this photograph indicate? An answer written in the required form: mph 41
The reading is mph 91
